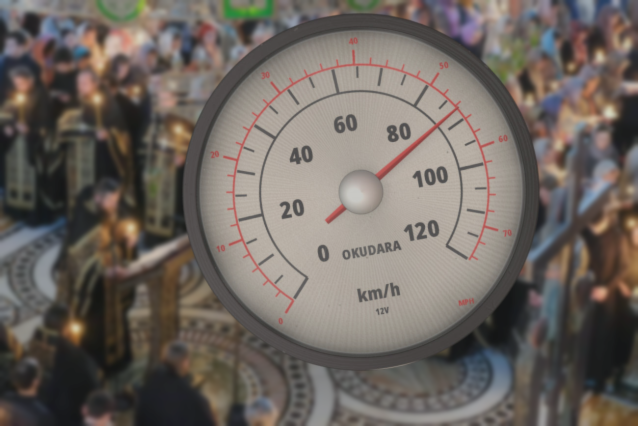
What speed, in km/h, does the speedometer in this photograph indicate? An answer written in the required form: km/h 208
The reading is km/h 87.5
